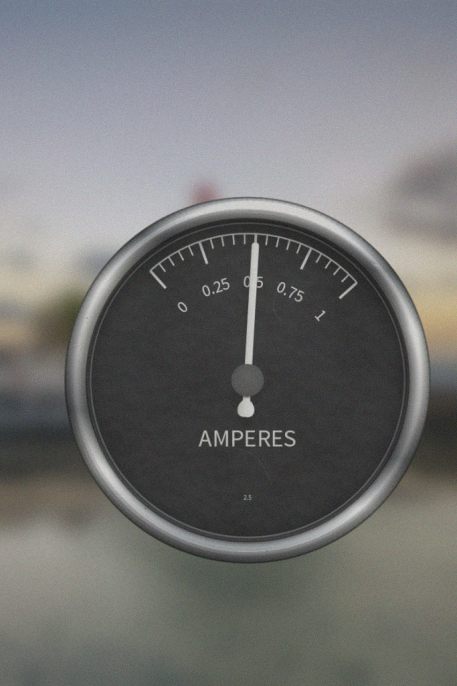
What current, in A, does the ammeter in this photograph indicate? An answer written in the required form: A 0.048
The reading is A 0.5
